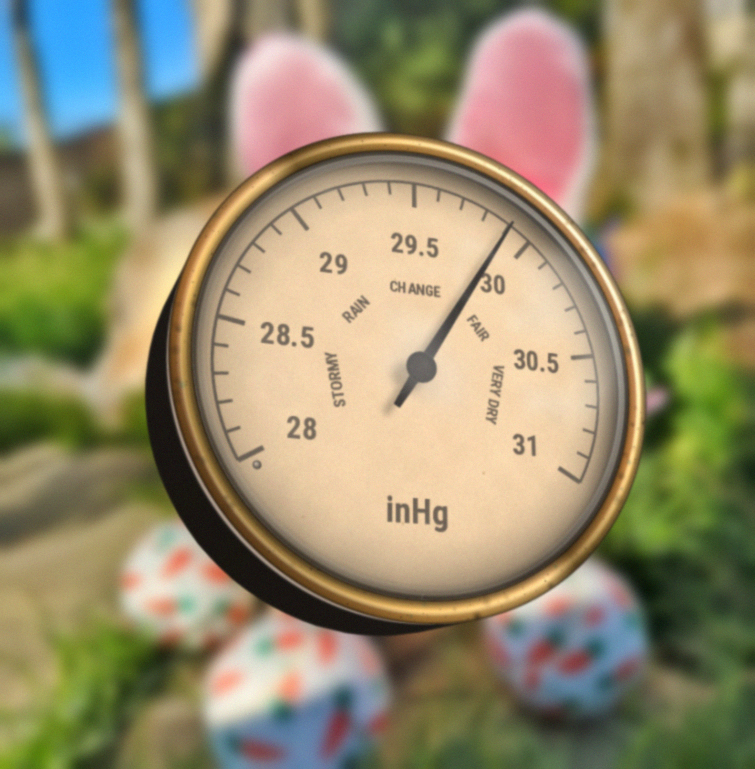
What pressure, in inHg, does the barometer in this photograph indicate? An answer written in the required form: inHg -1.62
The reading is inHg 29.9
